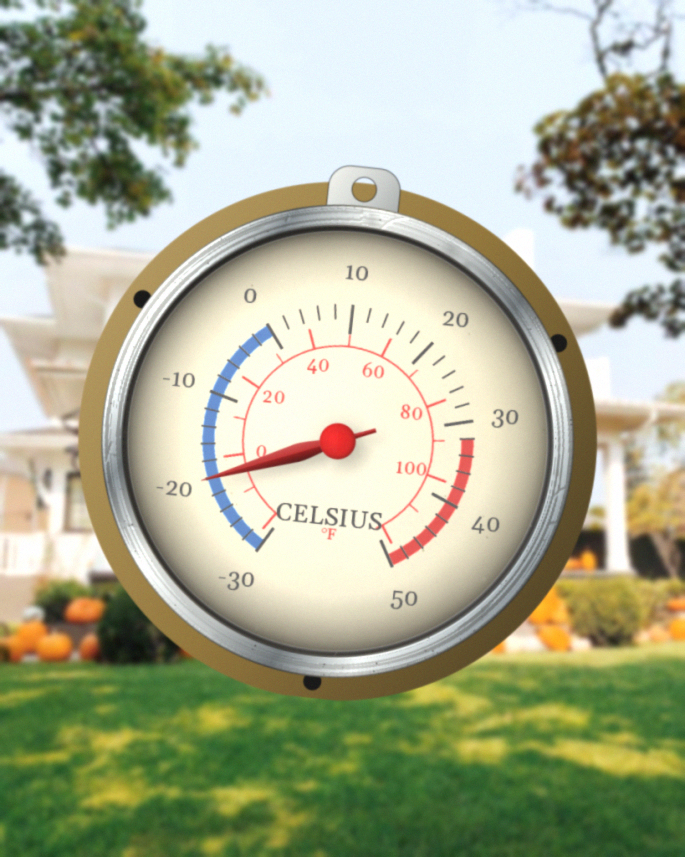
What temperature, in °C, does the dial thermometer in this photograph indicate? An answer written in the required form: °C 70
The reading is °C -20
